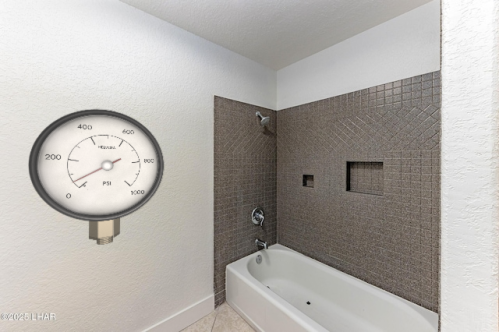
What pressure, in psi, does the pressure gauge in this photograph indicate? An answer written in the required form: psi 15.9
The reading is psi 50
